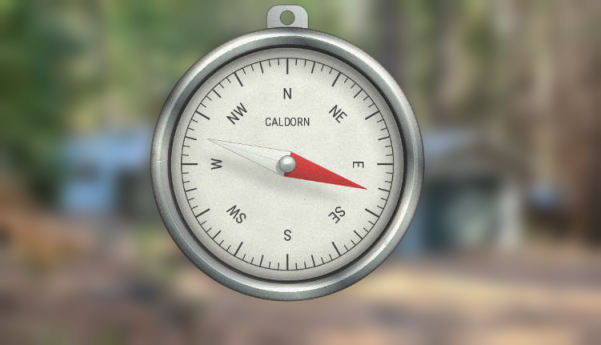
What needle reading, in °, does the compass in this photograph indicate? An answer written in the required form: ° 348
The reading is ° 107.5
